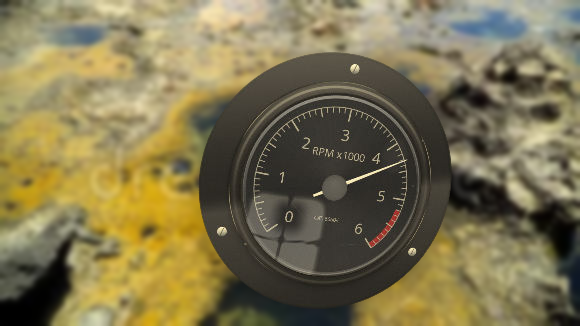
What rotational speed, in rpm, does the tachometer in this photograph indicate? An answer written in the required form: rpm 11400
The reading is rpm 4300
